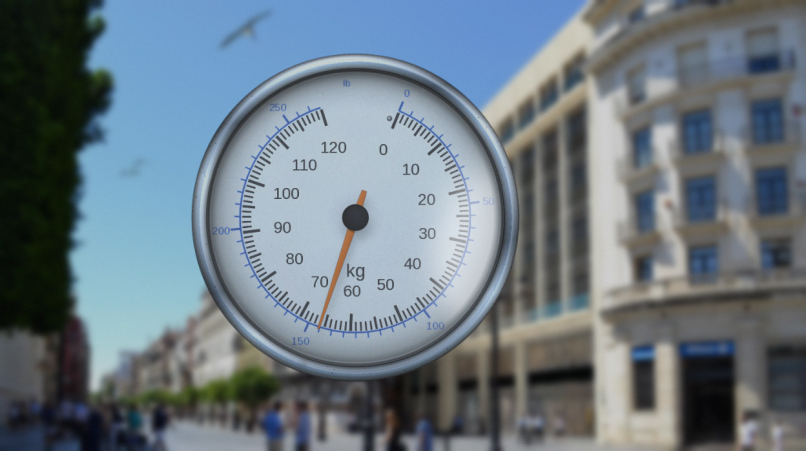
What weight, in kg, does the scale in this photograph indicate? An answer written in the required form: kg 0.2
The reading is kg 66
